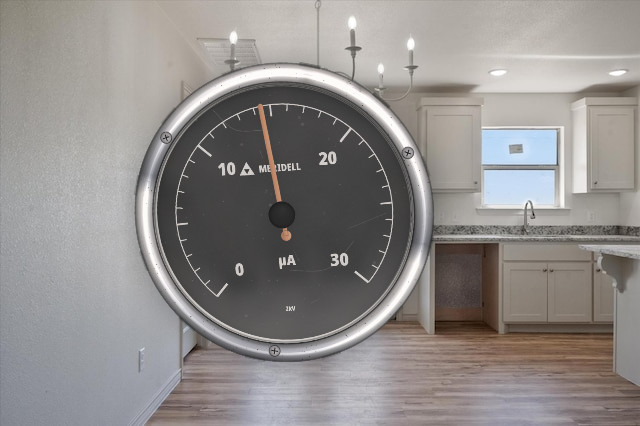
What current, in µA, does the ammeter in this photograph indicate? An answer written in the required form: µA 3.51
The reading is µA 14.5
